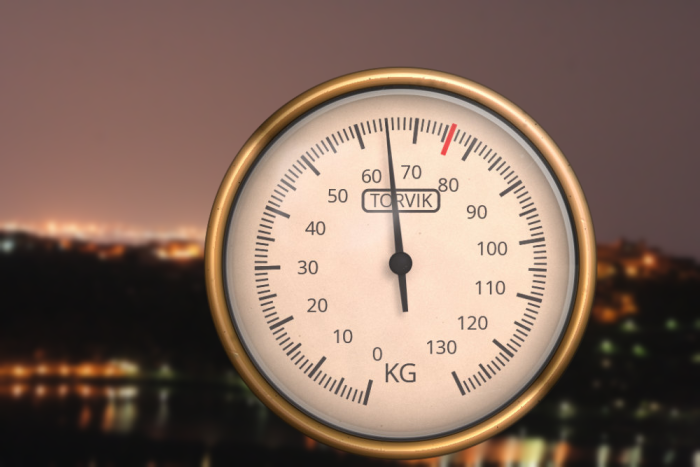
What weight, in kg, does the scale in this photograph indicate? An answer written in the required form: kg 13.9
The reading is kg 65
